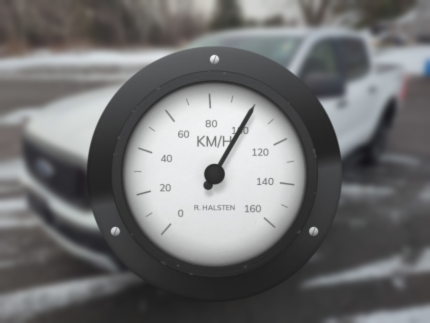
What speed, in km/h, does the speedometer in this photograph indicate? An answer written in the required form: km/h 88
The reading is km/h 100
